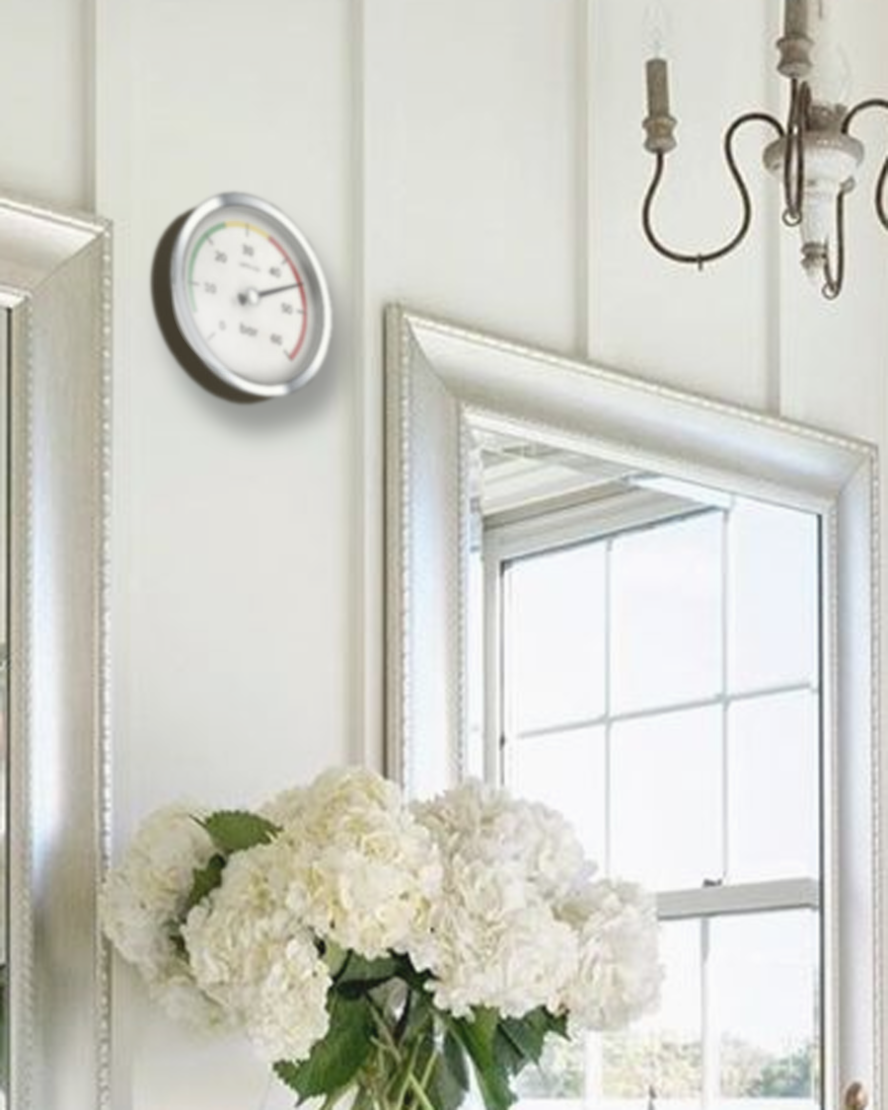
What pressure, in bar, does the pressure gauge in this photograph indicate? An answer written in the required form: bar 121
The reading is bar 45
